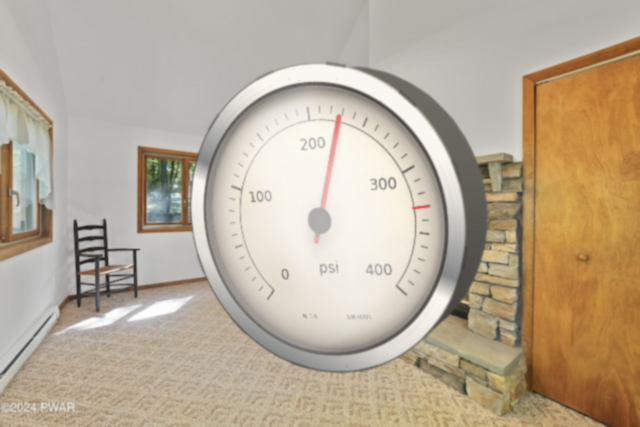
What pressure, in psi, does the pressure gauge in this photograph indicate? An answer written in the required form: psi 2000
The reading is psi 230
